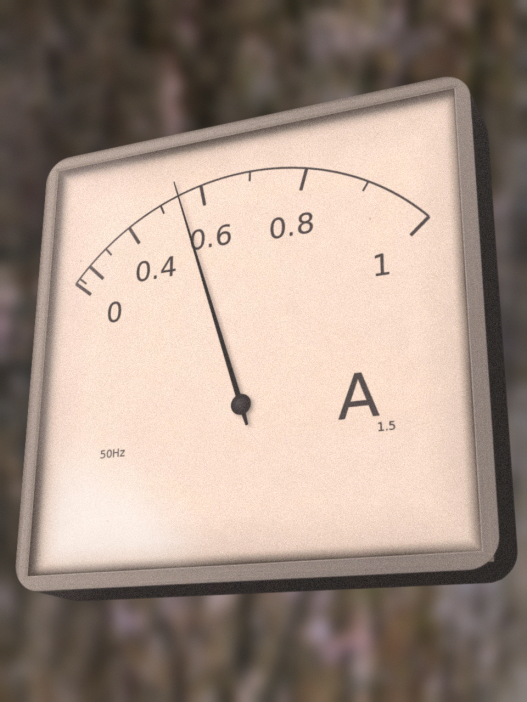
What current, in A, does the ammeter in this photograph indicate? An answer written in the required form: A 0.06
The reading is A 0.55
